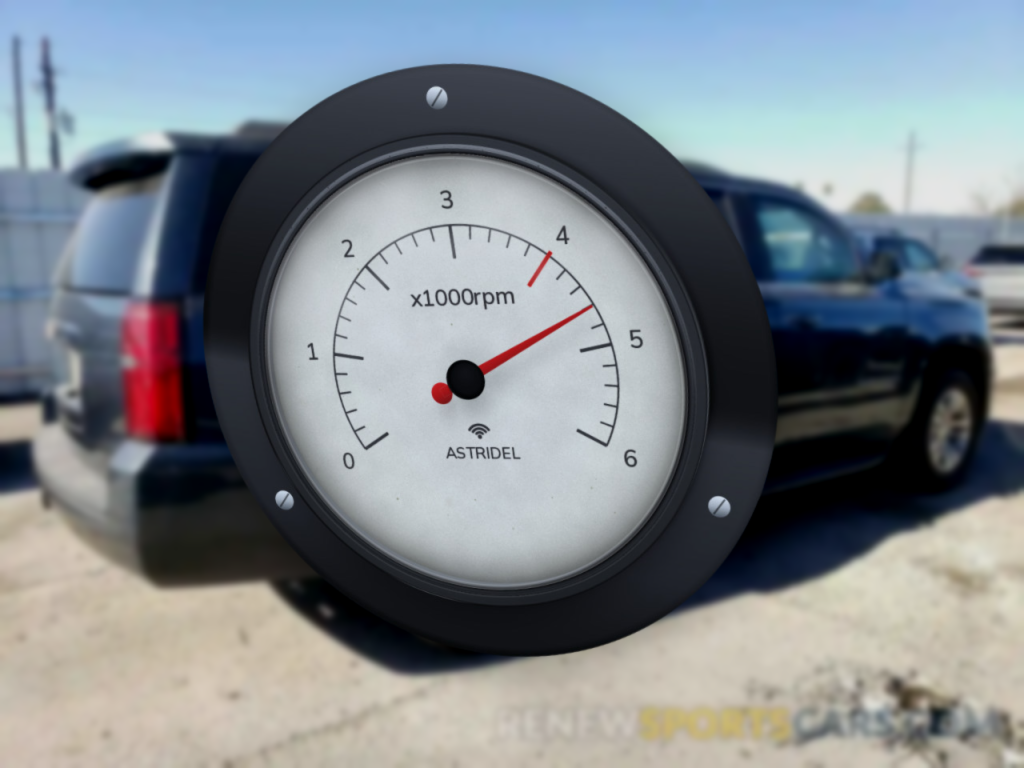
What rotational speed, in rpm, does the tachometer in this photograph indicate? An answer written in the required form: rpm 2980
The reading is rpm 4600
